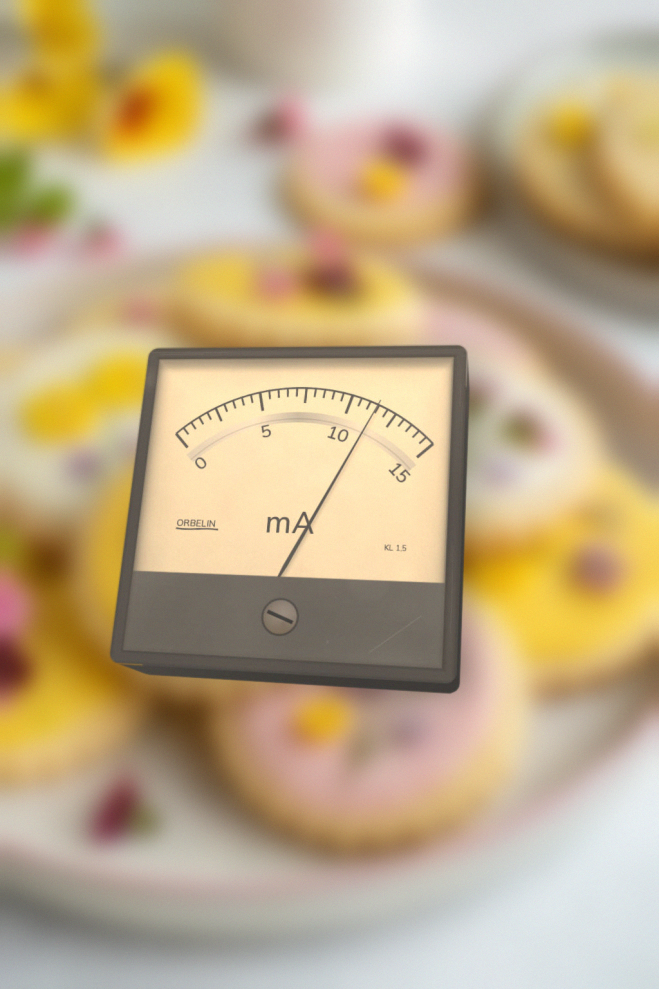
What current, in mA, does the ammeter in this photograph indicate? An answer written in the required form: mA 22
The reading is mA 11.5
